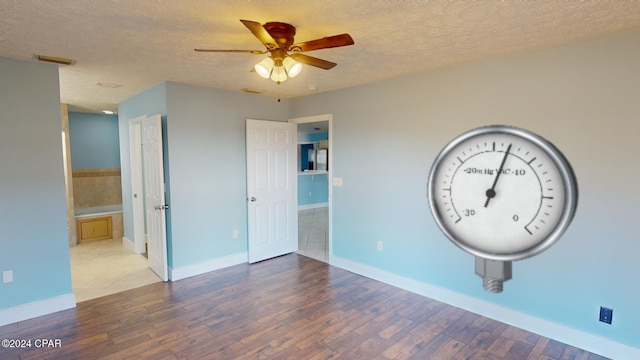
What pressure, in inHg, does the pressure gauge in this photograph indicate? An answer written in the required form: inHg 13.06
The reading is inHg -13
